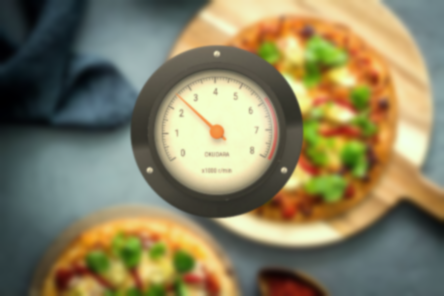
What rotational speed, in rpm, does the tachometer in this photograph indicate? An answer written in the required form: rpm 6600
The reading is rpm 2500
